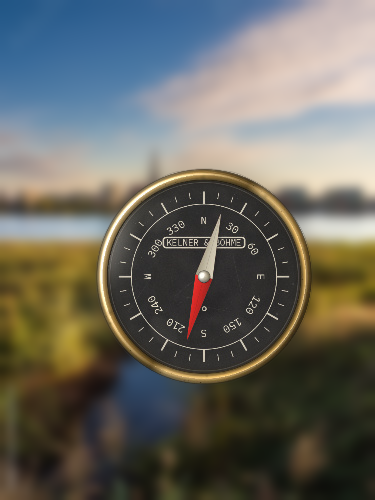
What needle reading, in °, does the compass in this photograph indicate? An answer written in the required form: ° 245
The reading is ° 195
